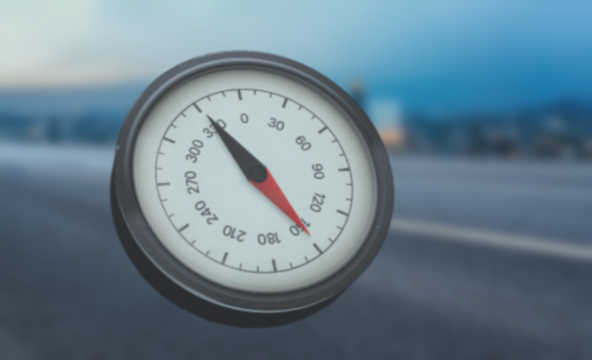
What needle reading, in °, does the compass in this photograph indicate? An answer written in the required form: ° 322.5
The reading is ° 150
